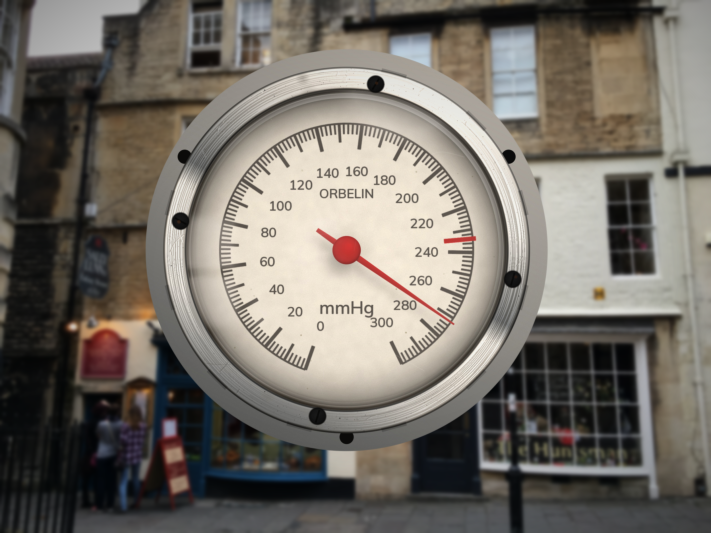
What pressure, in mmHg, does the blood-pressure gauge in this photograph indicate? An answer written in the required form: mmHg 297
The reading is mmHg 272
